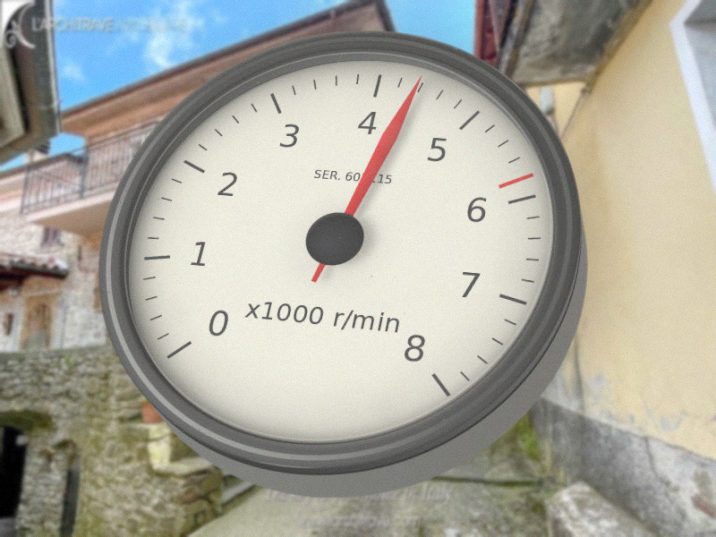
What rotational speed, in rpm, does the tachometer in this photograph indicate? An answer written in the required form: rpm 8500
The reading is rpm 4400
